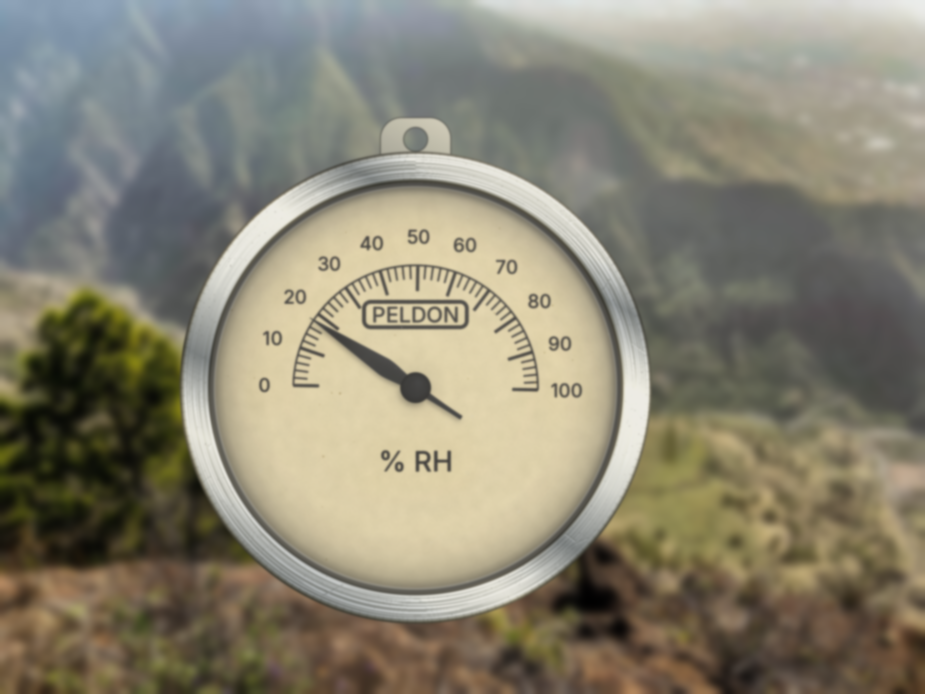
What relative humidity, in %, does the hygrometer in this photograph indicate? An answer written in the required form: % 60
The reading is % 18
